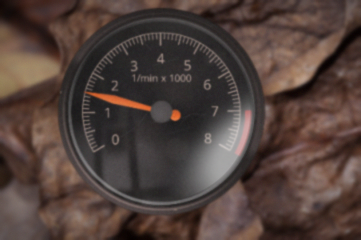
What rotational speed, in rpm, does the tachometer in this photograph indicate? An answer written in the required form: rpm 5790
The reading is rpm 1500
